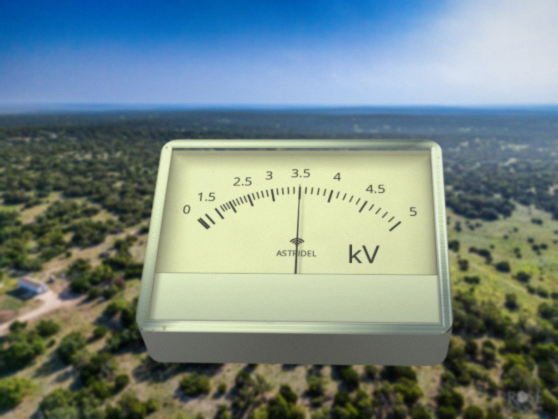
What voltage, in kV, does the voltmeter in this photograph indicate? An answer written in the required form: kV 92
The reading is kV 3.5
